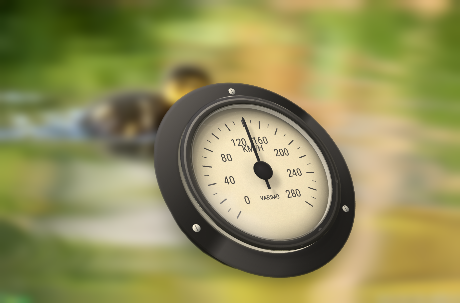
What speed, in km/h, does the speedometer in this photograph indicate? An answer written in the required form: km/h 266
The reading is km/h 140
